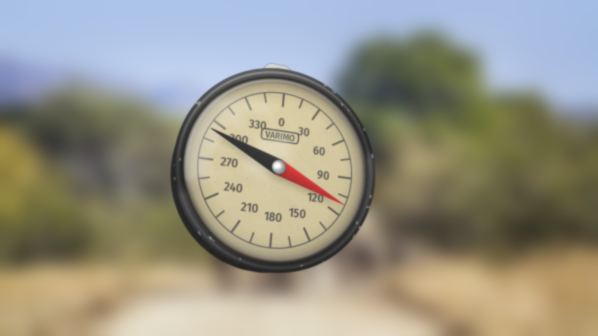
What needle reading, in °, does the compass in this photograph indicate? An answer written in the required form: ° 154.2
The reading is ° 112.5
